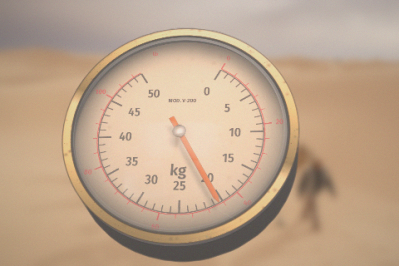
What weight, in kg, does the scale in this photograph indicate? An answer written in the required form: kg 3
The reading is kg 20.5
